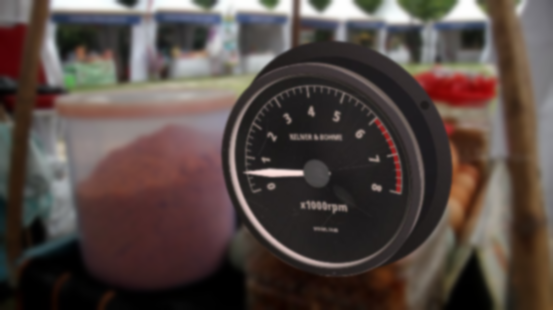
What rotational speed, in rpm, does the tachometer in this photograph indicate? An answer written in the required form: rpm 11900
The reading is rpm 600
